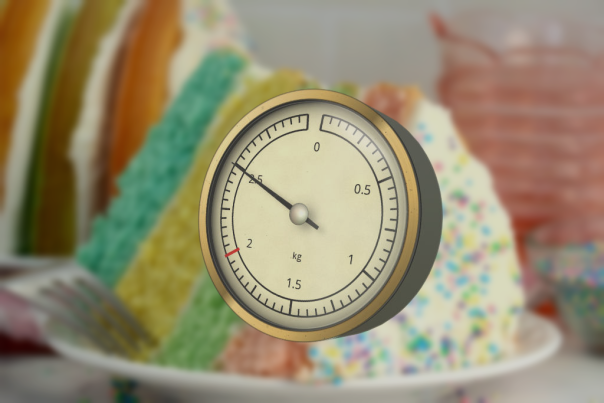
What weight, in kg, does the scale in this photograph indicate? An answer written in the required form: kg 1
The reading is kg 2.5
